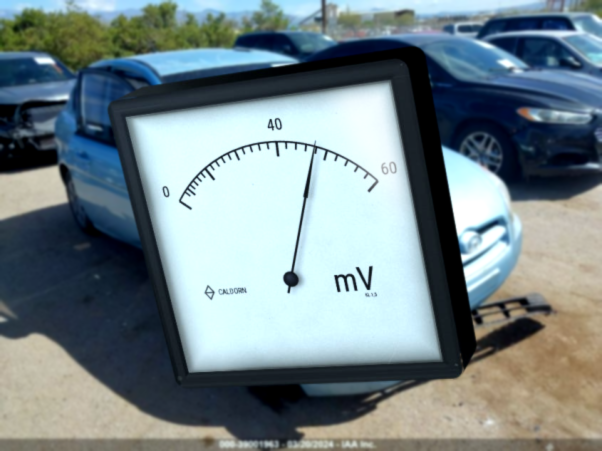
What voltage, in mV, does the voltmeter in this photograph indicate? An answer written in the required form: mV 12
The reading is mV 48
